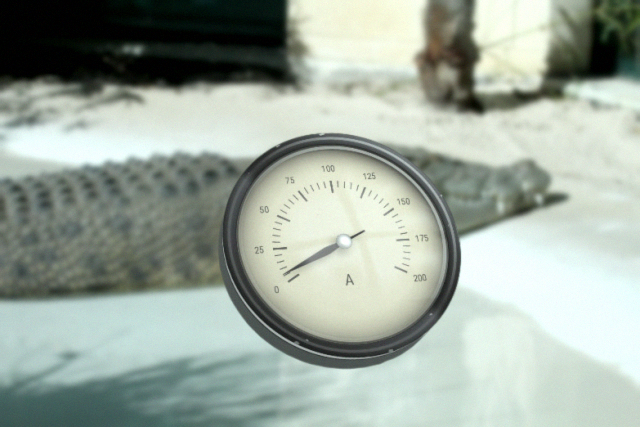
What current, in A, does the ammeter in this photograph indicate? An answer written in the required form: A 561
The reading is A 5
